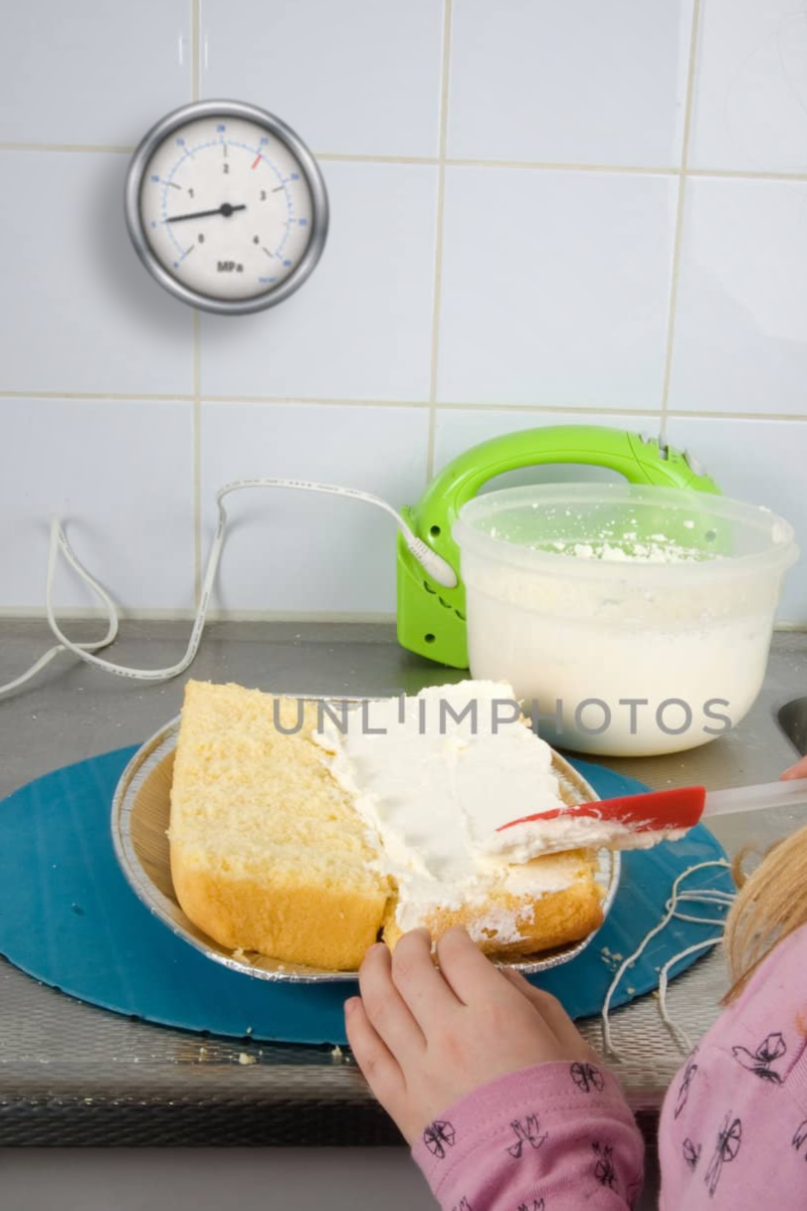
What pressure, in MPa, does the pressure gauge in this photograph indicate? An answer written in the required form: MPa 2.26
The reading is MPa 0.5
